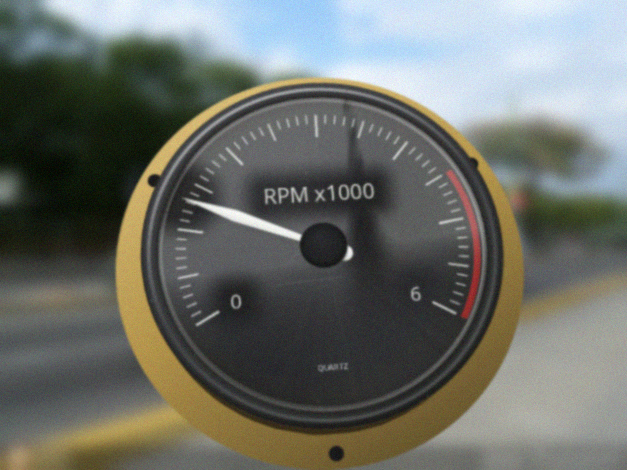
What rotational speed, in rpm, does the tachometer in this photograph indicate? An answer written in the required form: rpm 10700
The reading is rpm 1300
